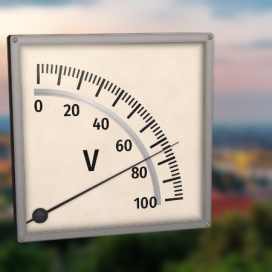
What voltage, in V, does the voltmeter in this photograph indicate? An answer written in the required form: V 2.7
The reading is V 74
